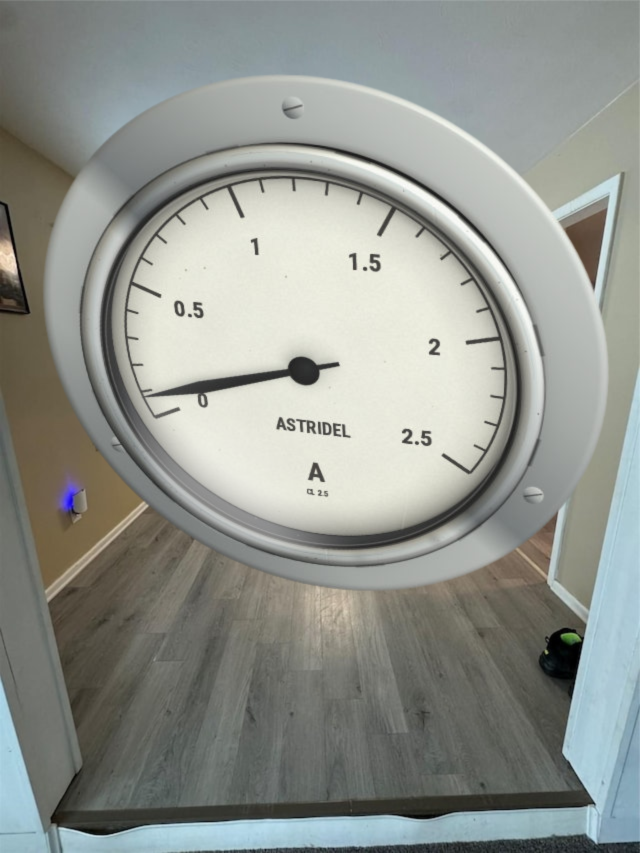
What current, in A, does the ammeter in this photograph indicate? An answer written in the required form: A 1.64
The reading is A 0.1
